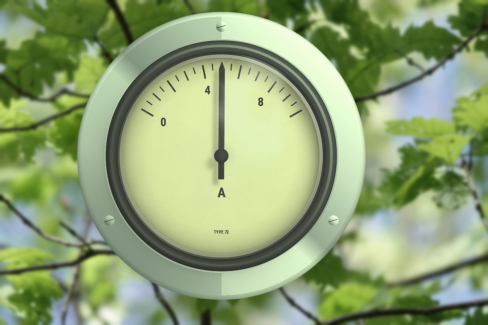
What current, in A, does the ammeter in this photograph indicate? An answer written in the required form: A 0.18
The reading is A 5
